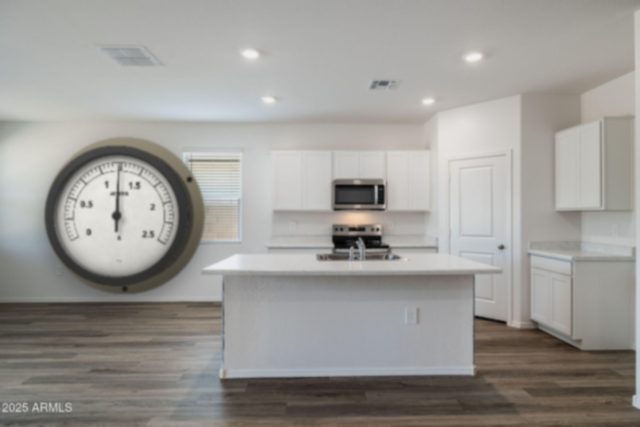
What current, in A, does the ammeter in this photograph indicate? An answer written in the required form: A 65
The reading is A 1.25
